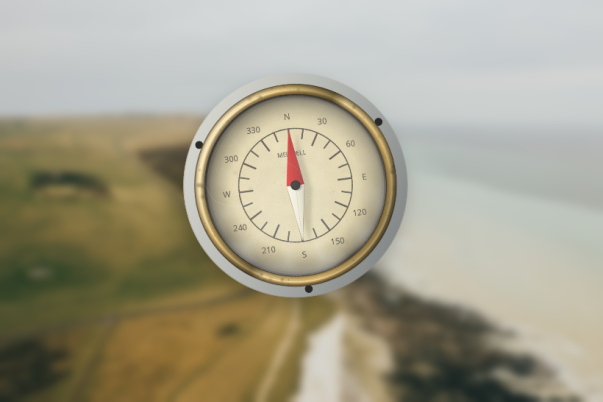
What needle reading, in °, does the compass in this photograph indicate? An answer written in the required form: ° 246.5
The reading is ° 0
